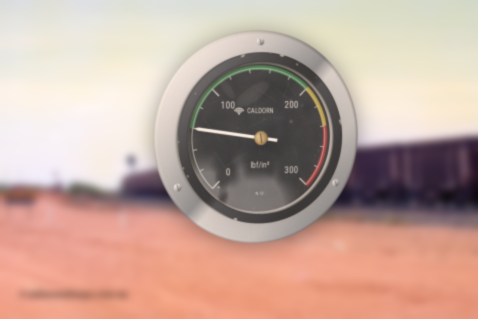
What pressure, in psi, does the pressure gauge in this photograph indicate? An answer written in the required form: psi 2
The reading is psi 60
